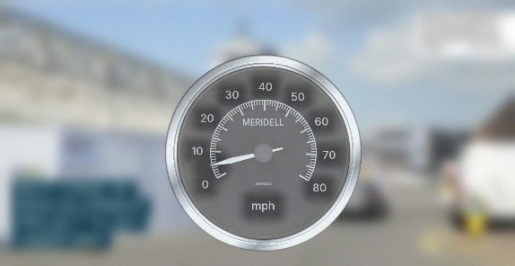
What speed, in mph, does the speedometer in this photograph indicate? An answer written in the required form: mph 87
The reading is mph 5
